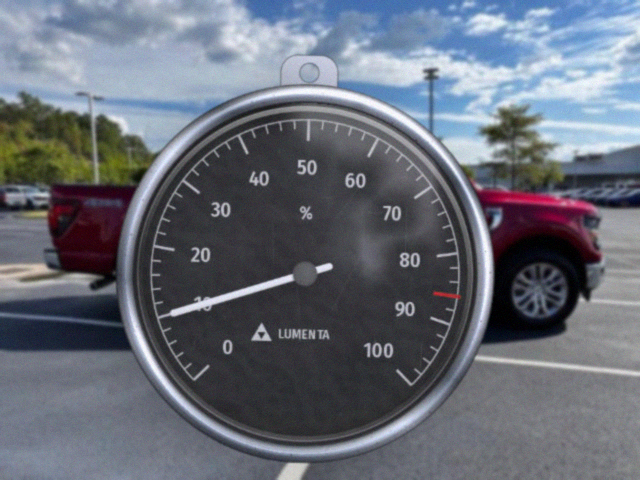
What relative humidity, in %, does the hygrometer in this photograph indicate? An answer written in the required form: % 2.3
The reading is % 10
